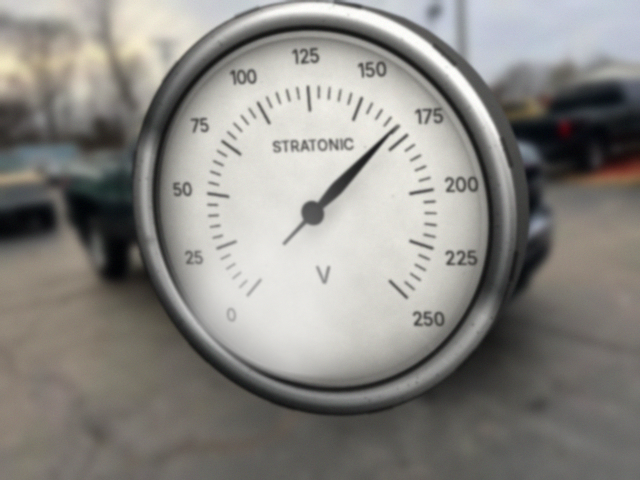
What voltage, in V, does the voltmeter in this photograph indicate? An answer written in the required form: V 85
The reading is V 170
